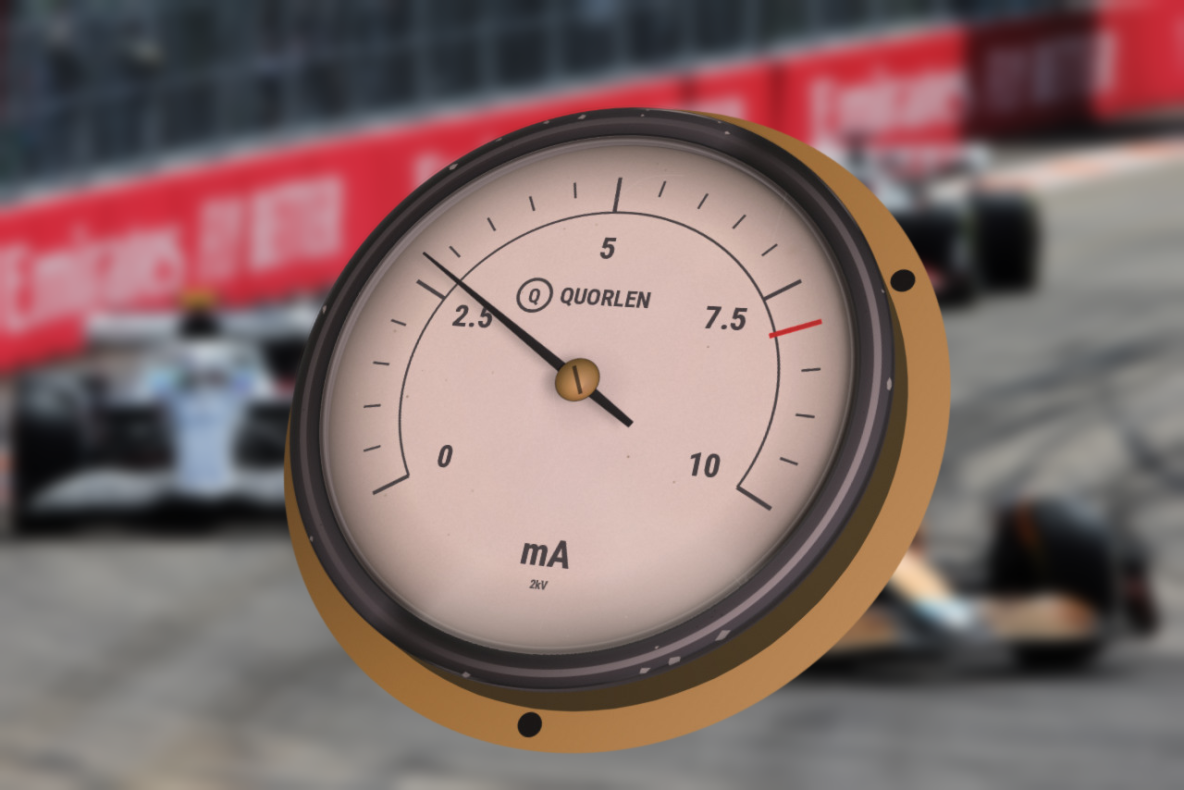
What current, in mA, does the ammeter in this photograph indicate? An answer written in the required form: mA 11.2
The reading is mA 2.75
